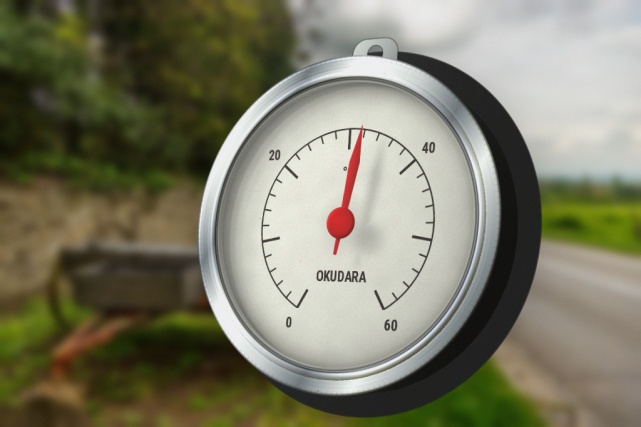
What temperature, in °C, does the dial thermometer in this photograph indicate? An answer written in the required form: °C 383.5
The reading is °C 32
